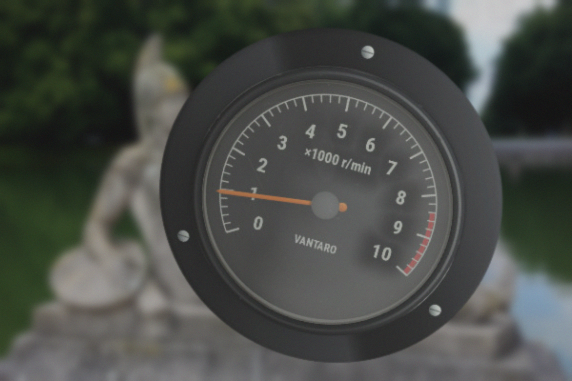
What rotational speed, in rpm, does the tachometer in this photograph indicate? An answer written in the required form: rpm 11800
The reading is rpm 1000
